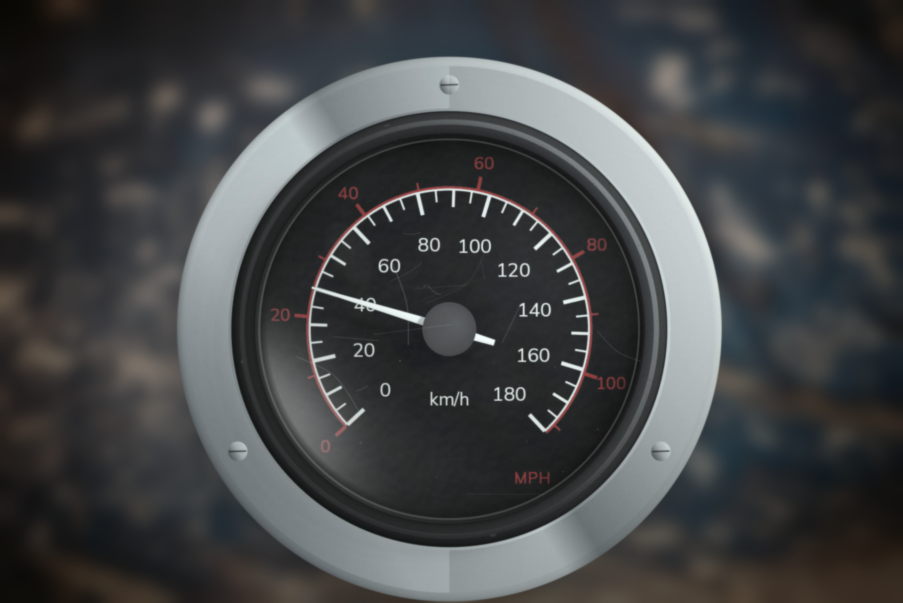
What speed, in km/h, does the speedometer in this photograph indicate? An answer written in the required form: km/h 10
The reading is km/h 40
